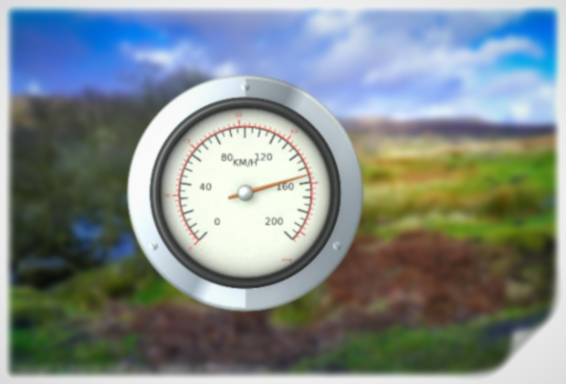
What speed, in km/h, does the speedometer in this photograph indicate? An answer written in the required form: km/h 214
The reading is km/h 155
